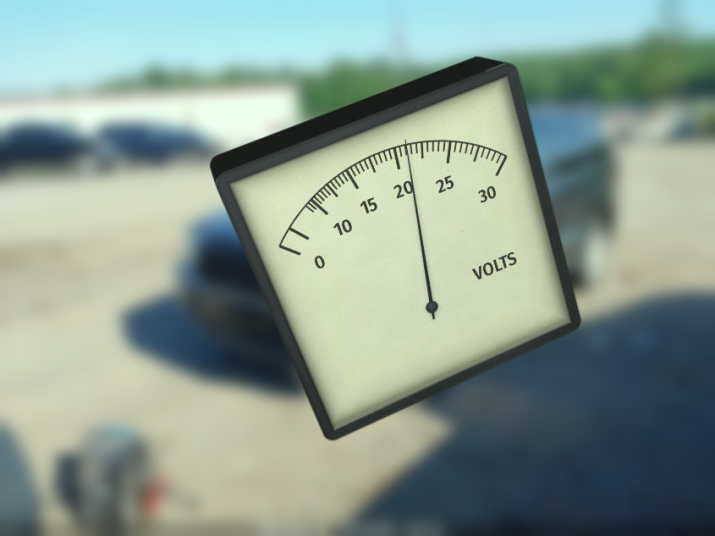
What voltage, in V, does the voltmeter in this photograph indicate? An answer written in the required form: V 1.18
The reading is V 21
